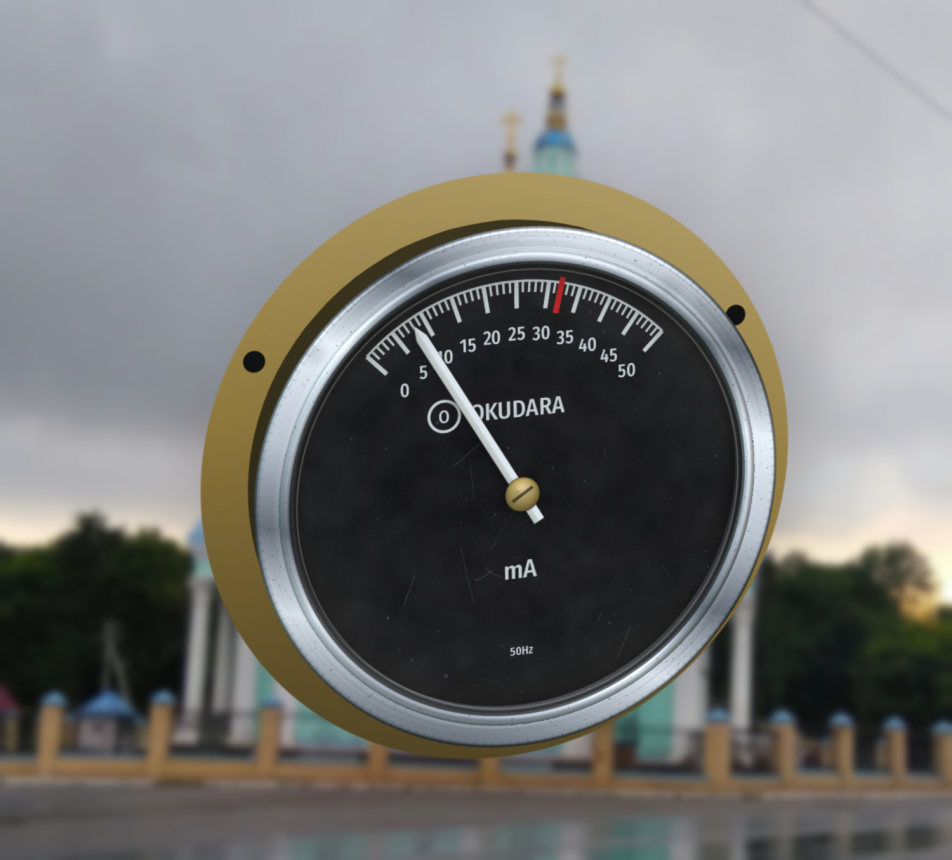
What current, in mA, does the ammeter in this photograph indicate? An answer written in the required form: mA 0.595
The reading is mA 8
